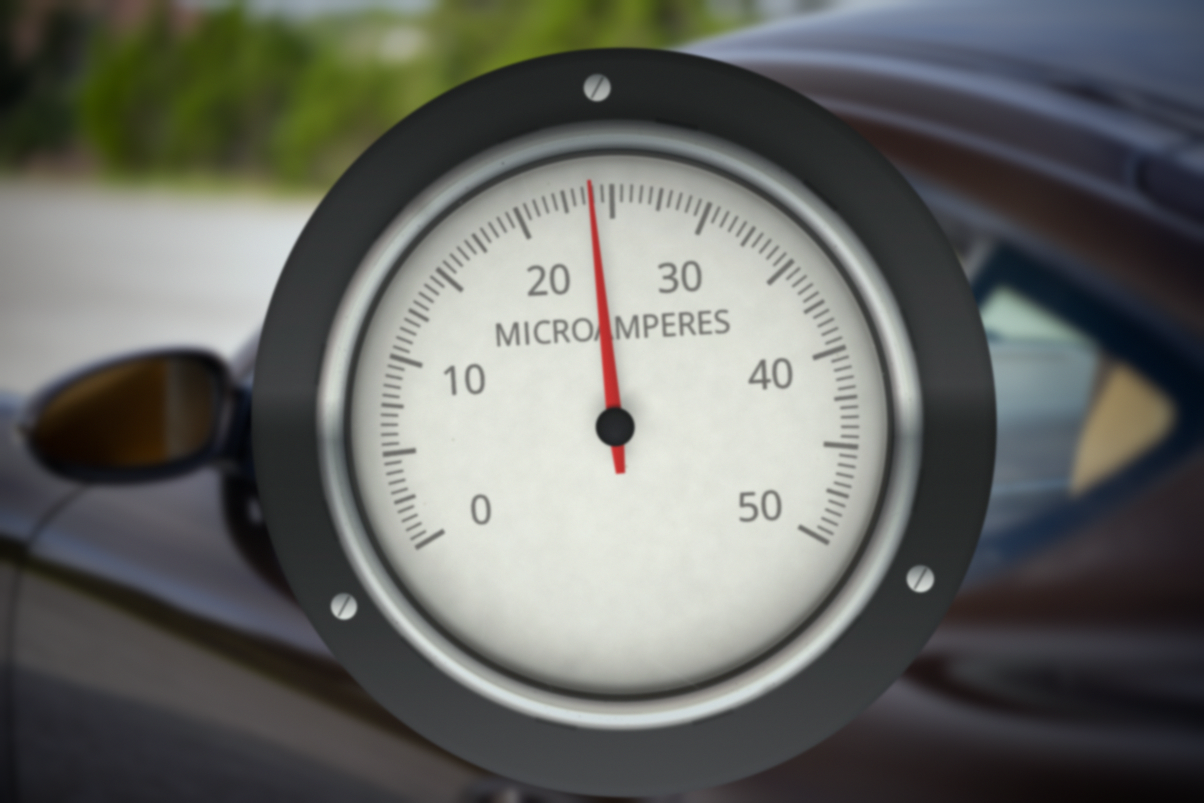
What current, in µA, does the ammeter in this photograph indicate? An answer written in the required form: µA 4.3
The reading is µA 24
